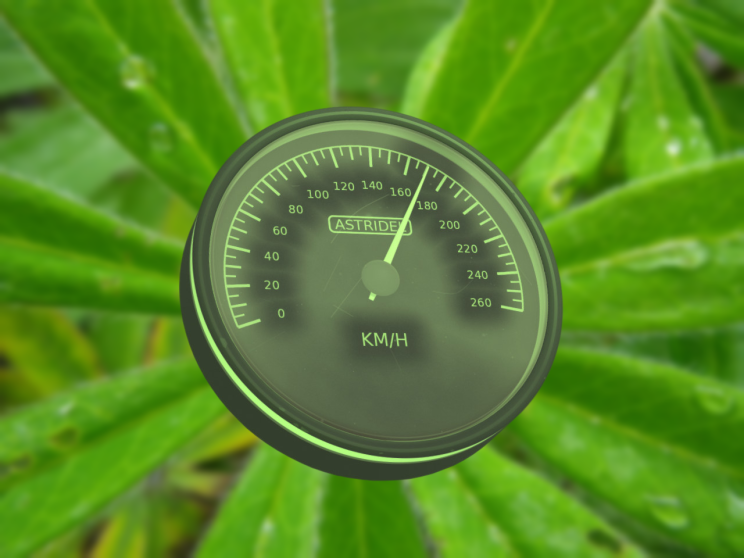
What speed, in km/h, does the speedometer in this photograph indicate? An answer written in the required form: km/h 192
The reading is km/h 170
